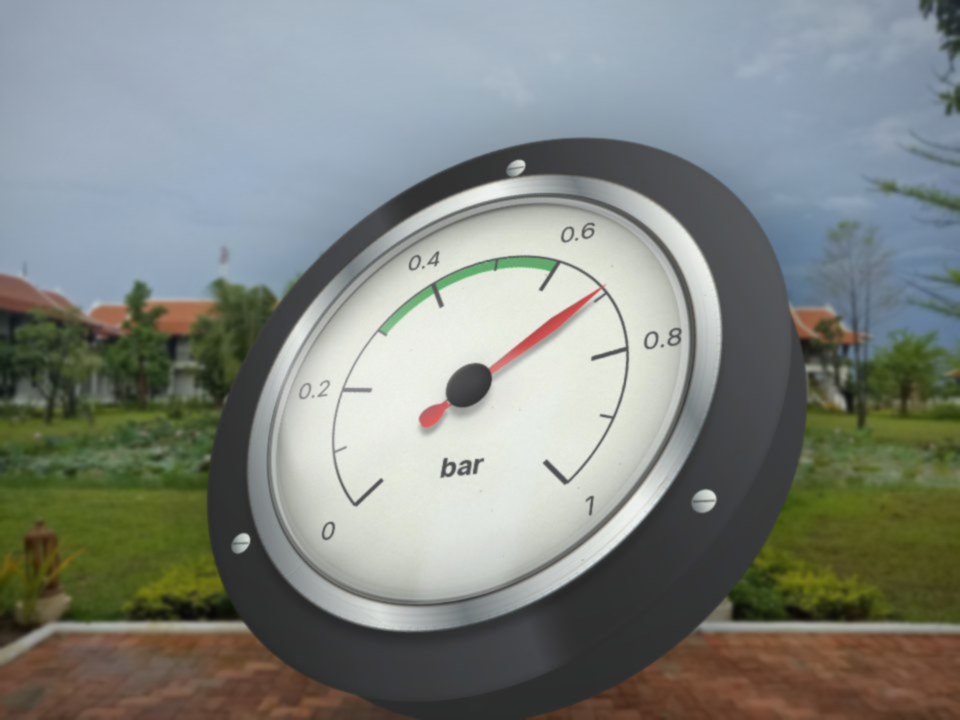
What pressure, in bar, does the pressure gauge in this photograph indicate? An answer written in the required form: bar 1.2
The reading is bar 0.7
